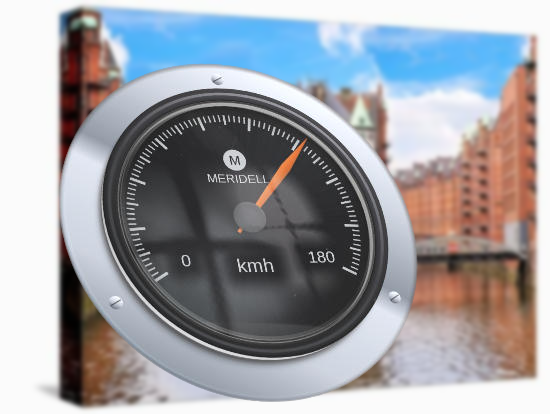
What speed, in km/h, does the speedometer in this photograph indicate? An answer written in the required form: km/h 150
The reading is km/h 122
